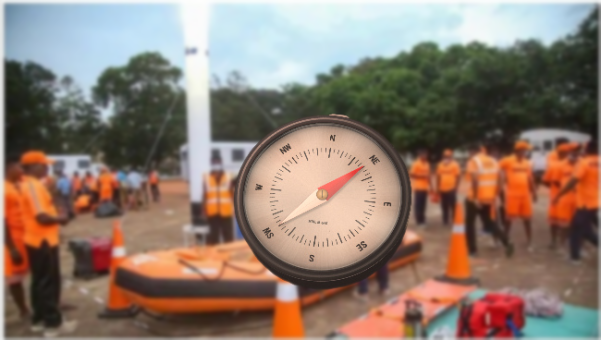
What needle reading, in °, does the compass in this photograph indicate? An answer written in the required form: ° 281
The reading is ° 45
